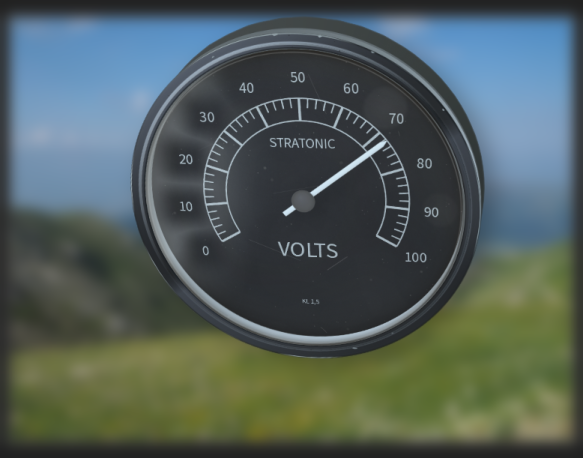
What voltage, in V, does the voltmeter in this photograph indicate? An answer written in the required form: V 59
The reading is V 72
